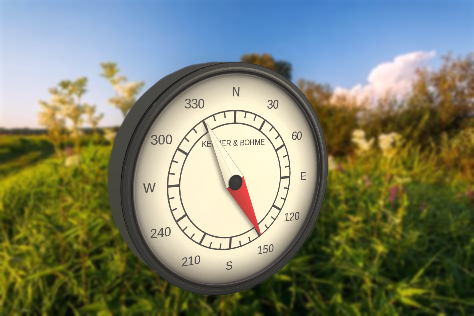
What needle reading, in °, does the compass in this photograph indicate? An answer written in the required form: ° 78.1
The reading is ° 150
